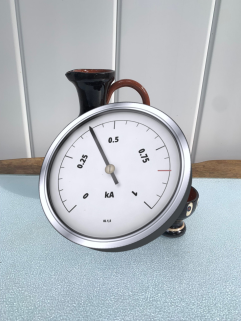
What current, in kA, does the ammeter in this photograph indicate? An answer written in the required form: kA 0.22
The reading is kA 0.4
